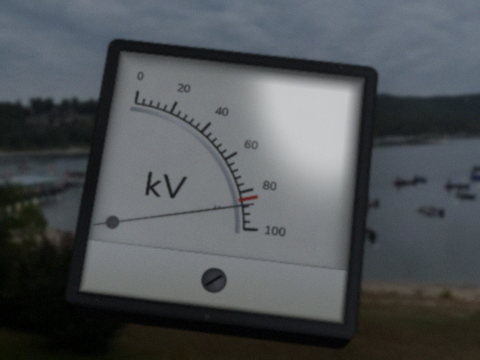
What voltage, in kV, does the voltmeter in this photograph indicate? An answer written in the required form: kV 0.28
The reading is kV 88
